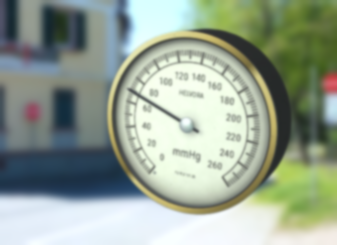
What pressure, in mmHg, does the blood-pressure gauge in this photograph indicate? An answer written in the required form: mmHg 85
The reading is mmHg 70
